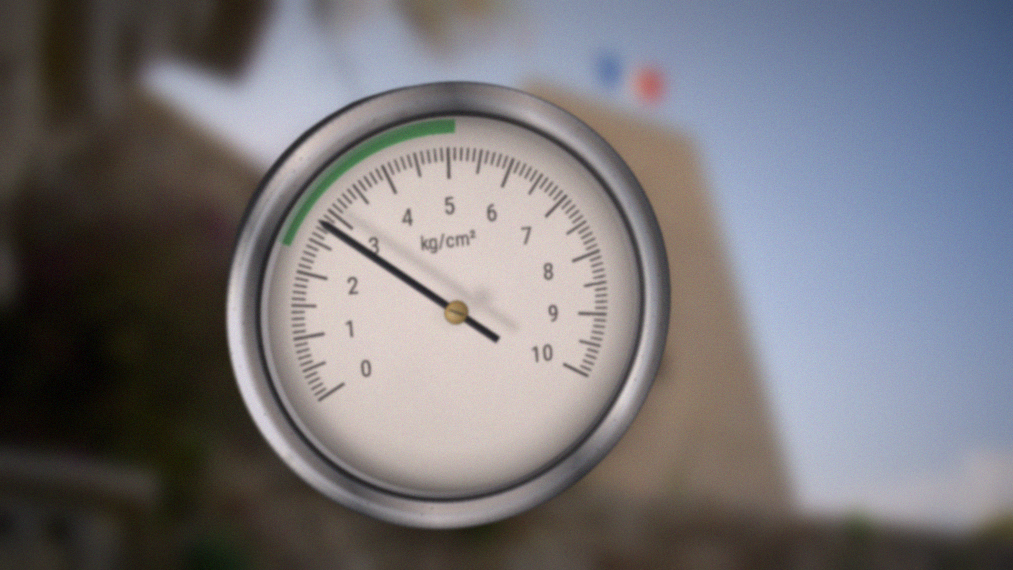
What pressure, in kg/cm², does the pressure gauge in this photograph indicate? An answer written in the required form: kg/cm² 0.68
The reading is kg/cm² 2.8
